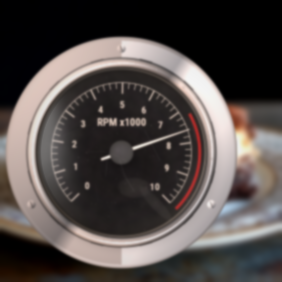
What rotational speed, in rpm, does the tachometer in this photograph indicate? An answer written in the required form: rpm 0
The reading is rpm 7600
